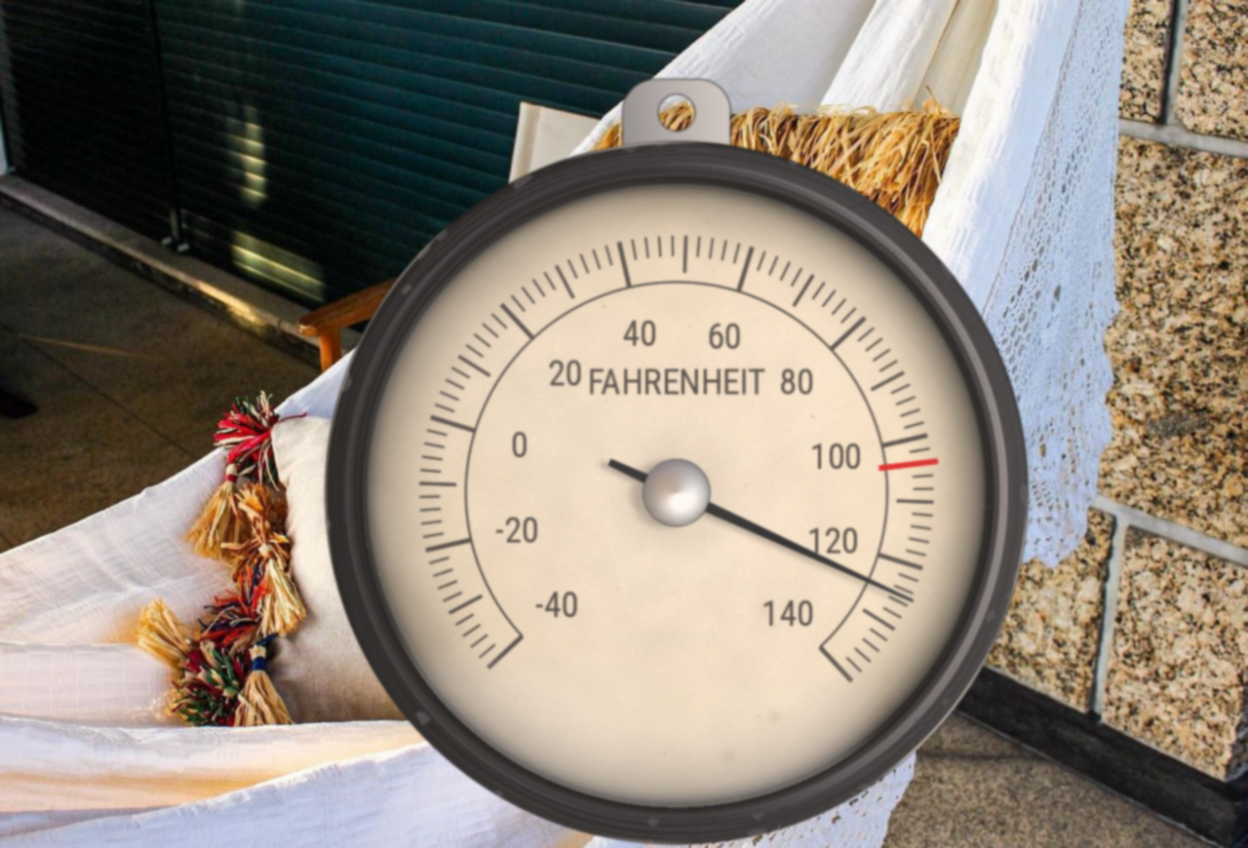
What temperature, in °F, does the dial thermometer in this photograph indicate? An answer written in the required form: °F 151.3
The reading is °F 125
